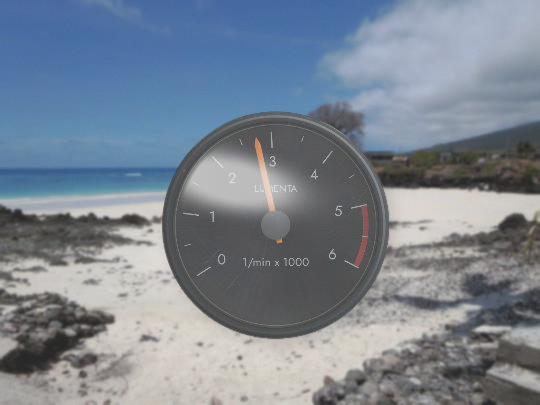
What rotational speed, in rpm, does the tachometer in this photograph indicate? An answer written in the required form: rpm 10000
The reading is rpm 2750
